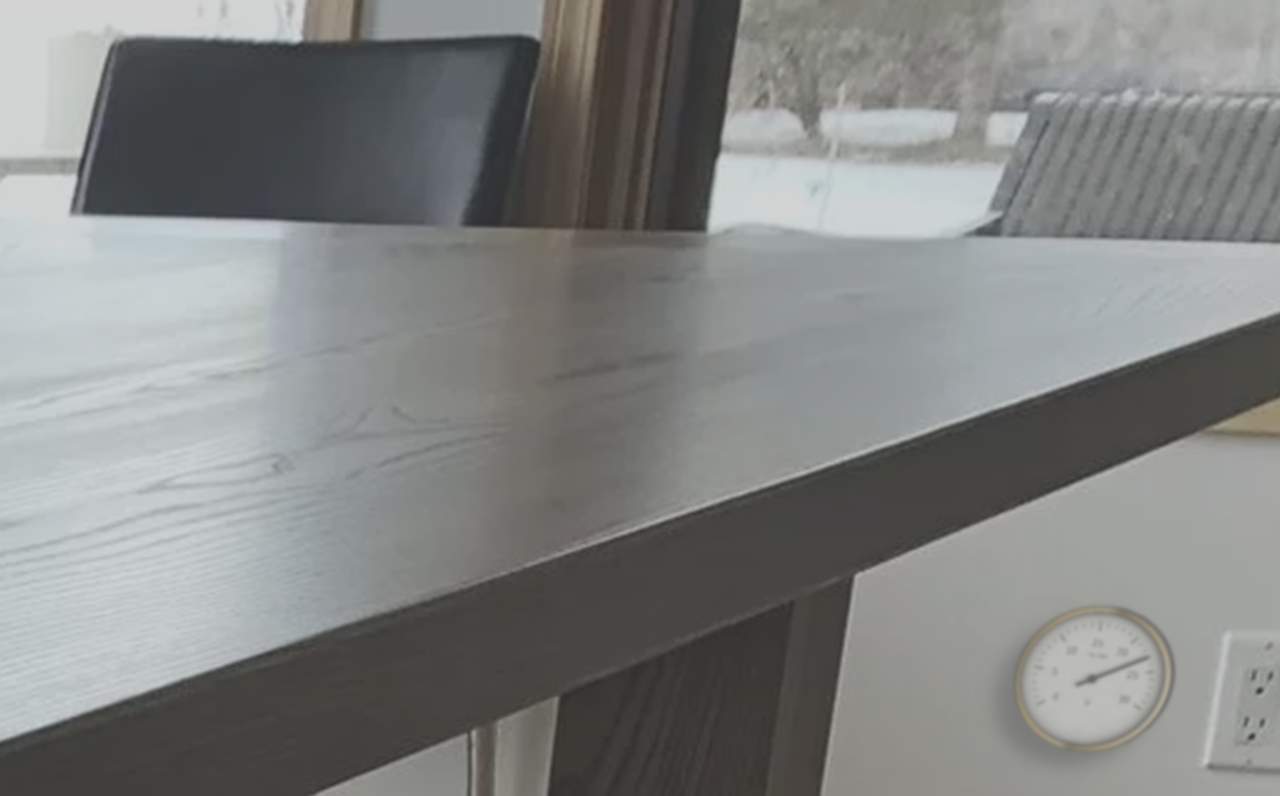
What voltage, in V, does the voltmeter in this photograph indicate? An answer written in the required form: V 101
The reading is V 23
